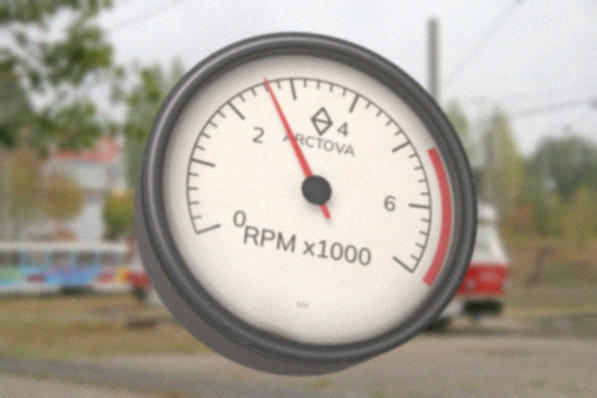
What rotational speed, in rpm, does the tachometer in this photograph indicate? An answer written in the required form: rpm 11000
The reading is rpm 2600
